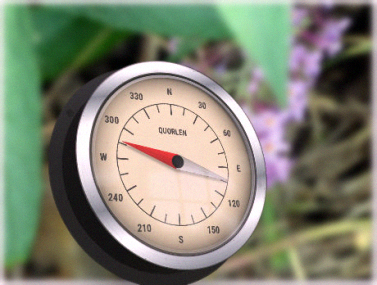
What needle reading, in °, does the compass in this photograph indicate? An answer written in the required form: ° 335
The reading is ° 285
